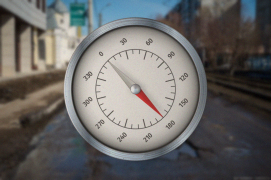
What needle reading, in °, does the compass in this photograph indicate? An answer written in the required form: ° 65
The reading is ° 180
